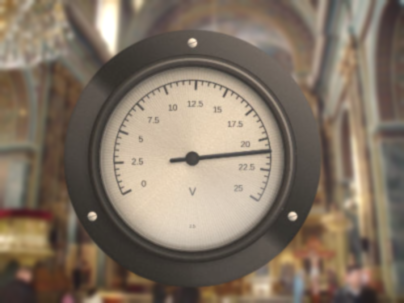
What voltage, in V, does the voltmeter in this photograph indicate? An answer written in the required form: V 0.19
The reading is V 21
